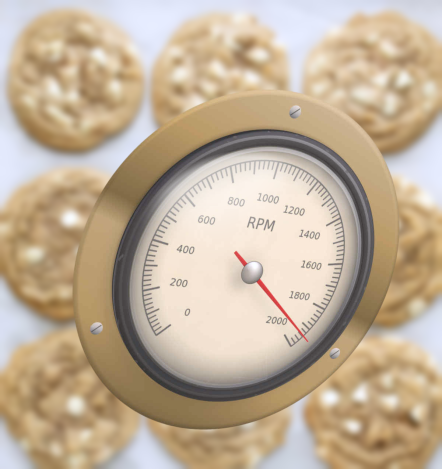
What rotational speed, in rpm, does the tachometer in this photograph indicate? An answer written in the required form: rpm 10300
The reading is rpm 1940
